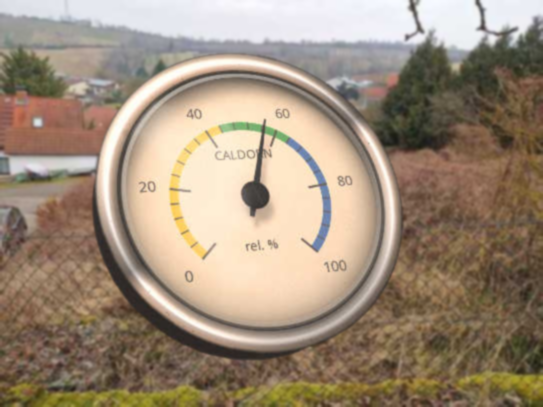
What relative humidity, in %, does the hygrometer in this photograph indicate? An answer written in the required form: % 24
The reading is % 56
